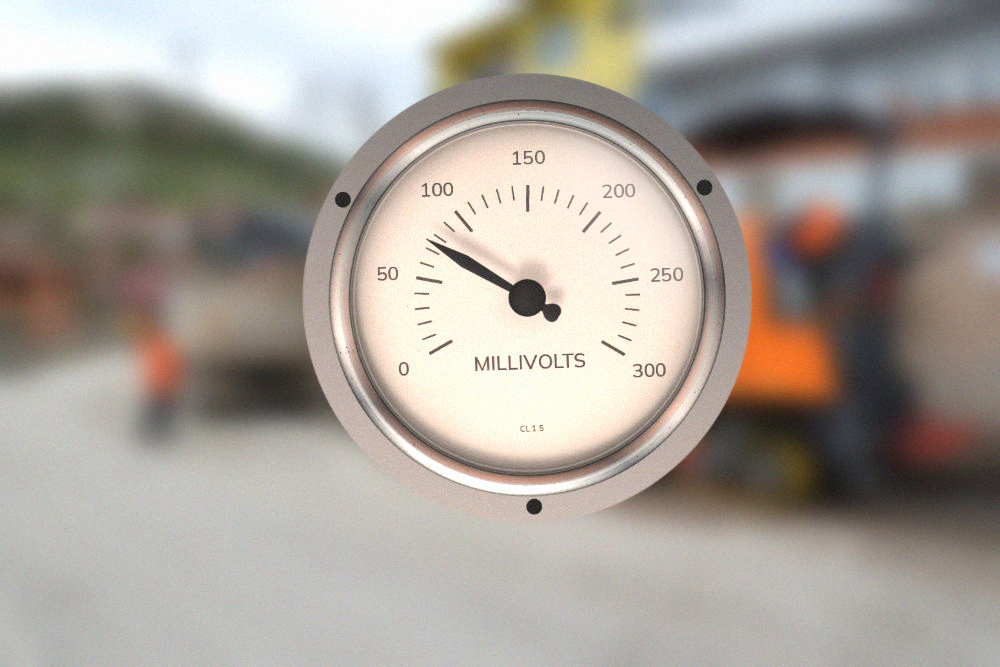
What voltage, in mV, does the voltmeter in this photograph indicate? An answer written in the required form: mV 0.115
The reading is mV 75
